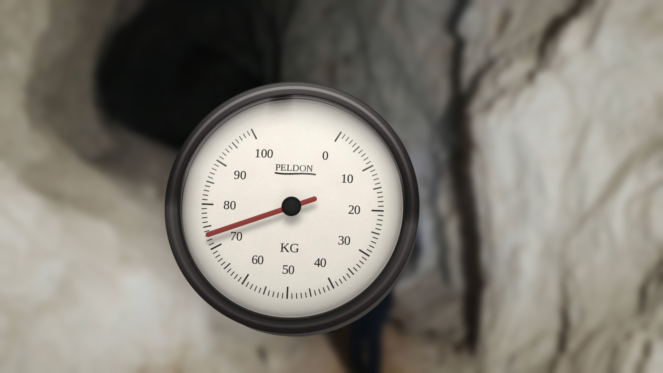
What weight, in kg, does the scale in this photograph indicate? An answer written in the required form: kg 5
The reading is kg 73
